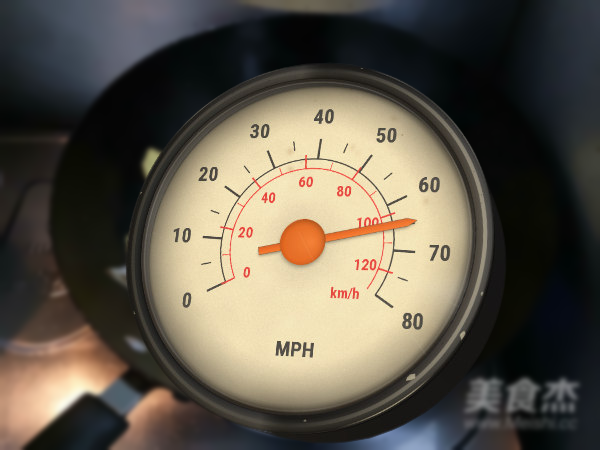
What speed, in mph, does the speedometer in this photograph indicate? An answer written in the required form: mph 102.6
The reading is mph 65
